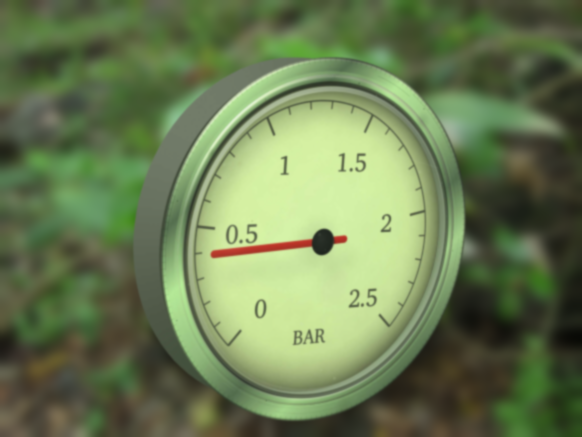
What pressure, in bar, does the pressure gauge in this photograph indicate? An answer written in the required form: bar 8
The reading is bar 0.4
